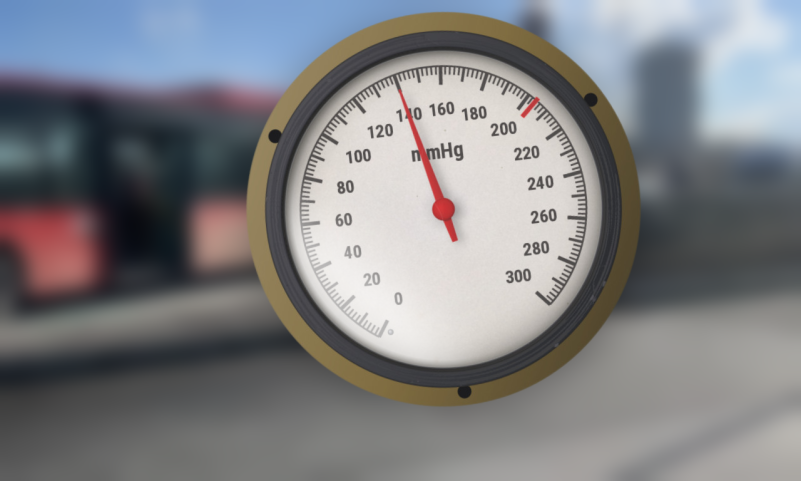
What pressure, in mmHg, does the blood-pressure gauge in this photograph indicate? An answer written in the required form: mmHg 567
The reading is mmHg 140
